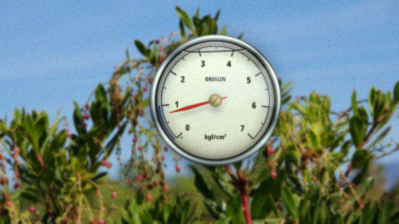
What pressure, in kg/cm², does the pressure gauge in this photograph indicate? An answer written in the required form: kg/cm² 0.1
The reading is kg/cm² 0.75
